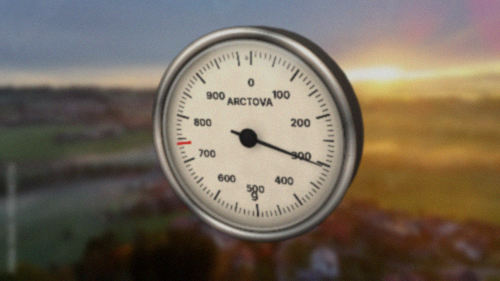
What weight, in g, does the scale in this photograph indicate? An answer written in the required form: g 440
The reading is g 300
